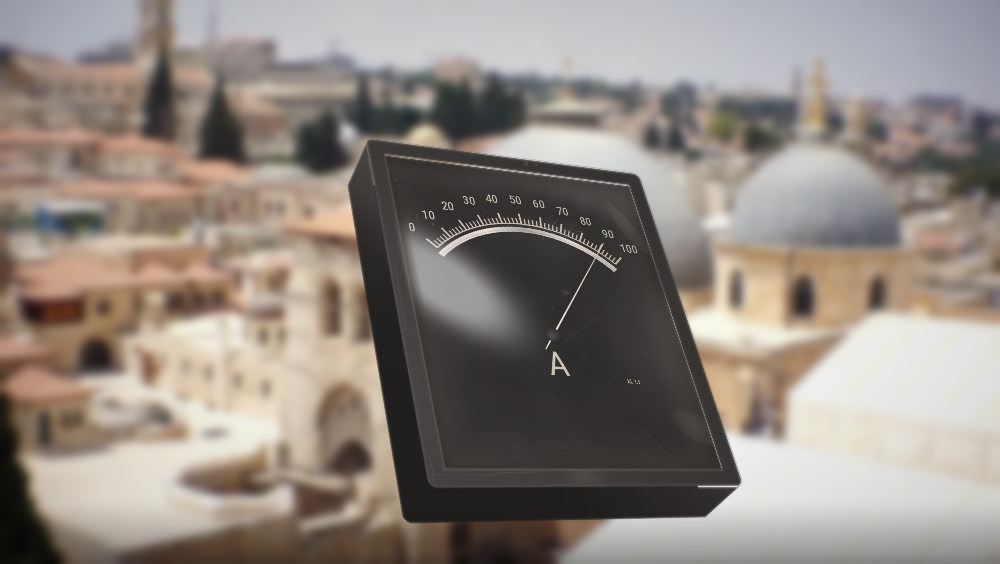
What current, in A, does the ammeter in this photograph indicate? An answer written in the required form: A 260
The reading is A 90
